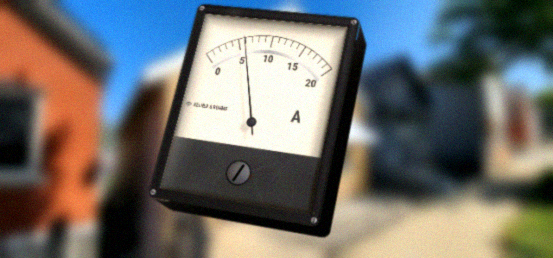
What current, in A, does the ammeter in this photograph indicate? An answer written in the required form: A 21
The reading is A 6
